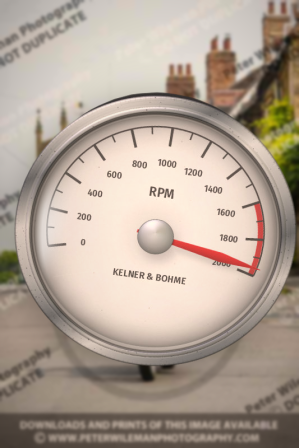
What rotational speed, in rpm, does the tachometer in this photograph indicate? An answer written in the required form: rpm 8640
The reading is rpm 1950
